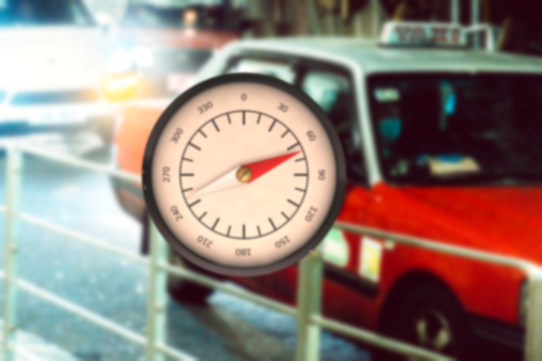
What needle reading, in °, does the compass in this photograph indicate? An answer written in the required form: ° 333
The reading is ° 67.5
